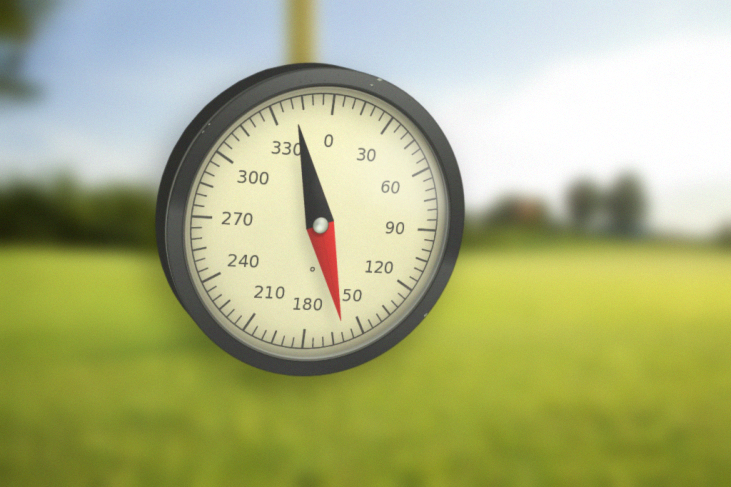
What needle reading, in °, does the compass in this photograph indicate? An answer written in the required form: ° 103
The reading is ° 160
